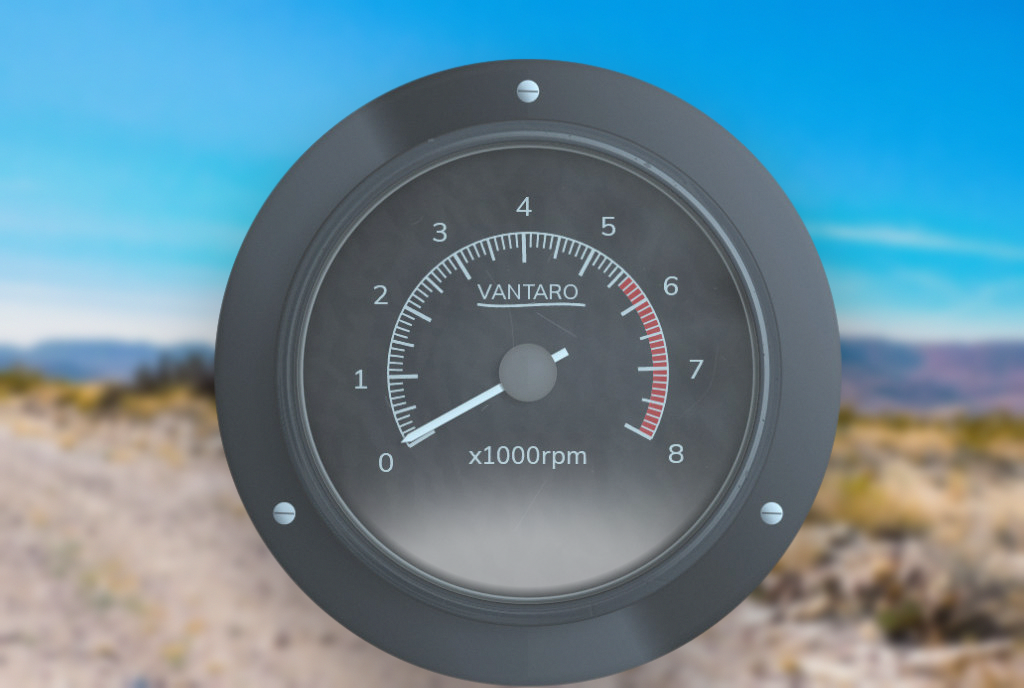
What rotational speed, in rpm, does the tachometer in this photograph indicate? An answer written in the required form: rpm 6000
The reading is rpm 100
